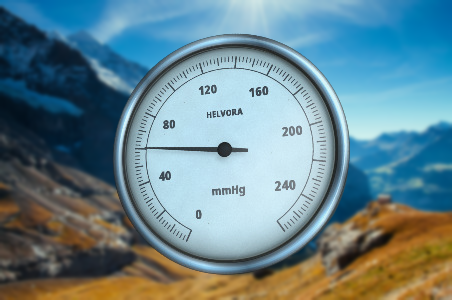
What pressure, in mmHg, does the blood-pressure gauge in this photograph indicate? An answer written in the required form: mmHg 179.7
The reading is mmHg 60
